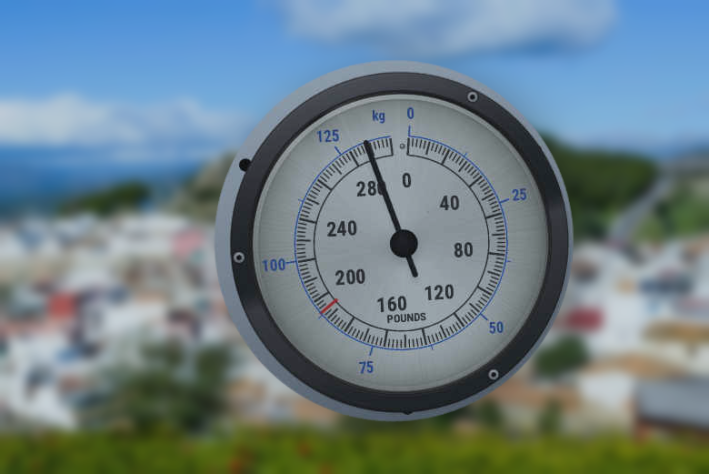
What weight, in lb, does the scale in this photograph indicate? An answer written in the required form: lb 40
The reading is lb 288
